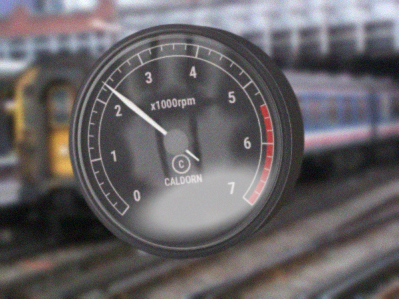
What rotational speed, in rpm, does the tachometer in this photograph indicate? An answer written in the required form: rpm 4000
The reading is rpm 2300
